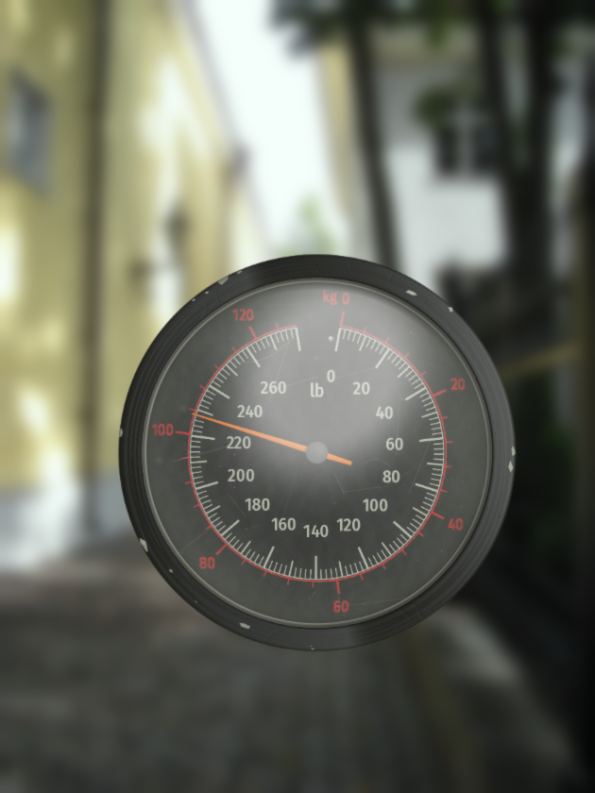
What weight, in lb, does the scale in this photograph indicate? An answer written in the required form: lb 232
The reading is lb 228
